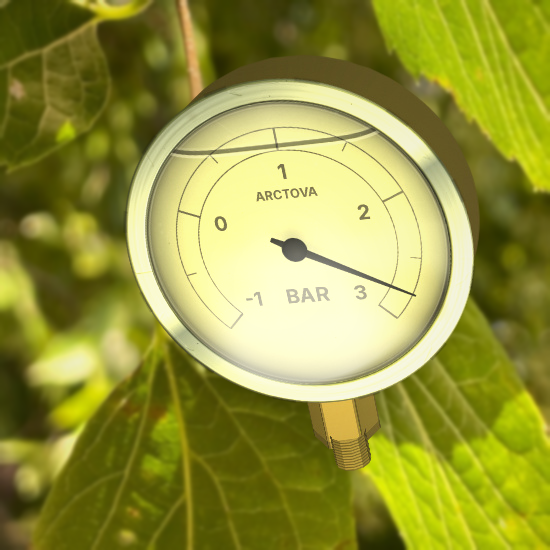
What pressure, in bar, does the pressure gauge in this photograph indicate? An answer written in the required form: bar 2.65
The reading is bar 2.75
